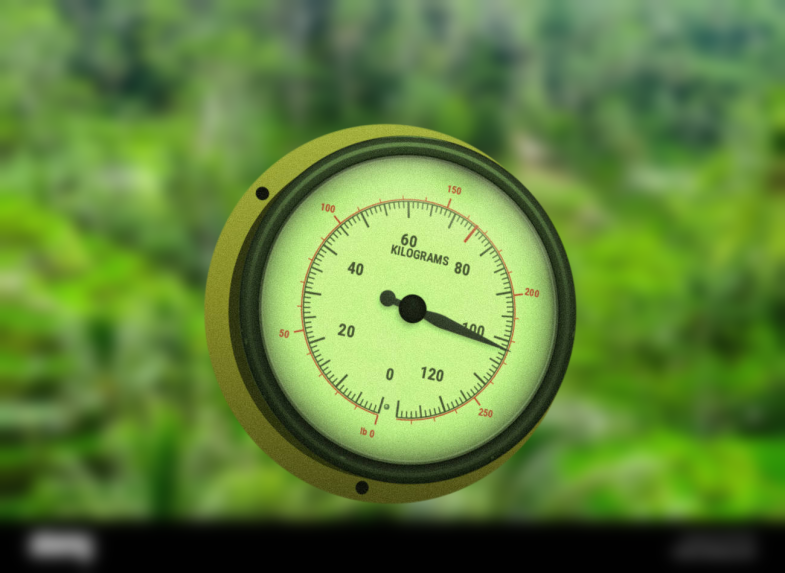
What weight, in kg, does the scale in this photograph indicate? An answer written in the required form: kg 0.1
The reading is kg 102
